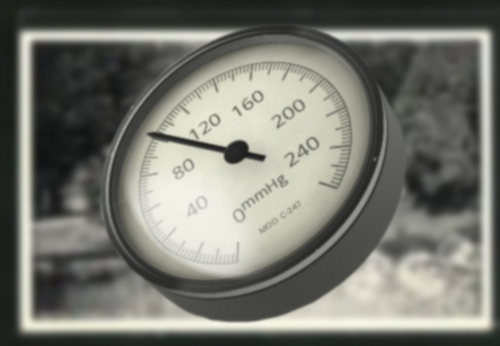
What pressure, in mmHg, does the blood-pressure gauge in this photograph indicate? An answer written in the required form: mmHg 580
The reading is mmHg 100
